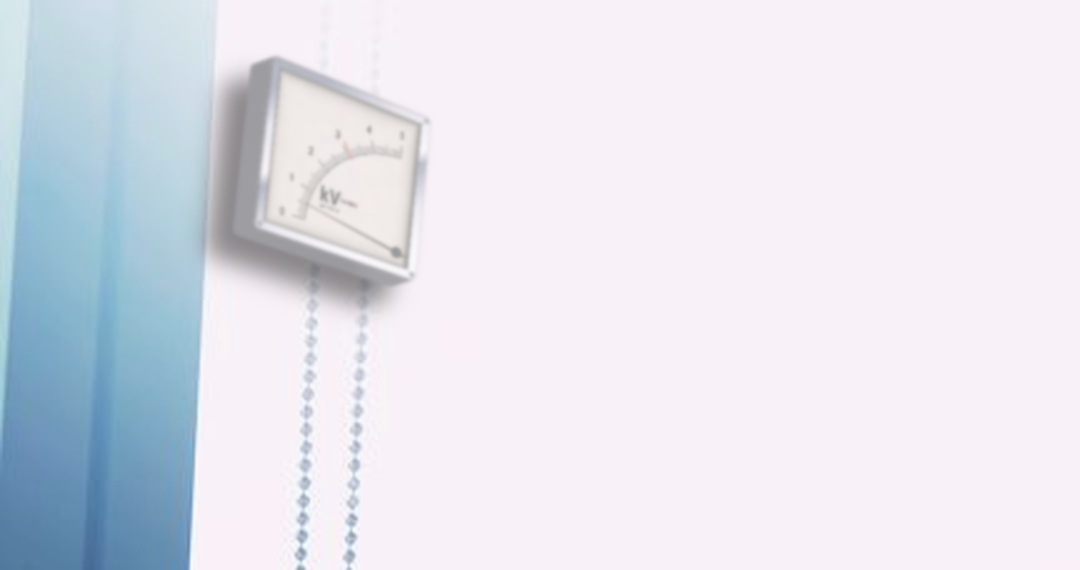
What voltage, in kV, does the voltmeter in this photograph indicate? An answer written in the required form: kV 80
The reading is kV 0.5
